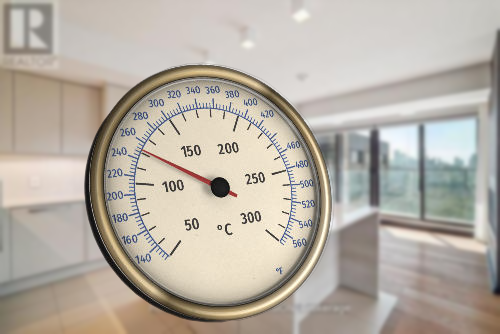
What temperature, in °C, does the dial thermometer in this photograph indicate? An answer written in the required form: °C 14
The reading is °C 120
